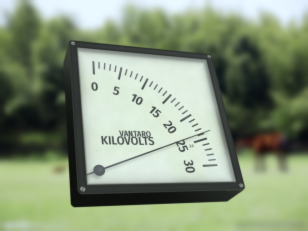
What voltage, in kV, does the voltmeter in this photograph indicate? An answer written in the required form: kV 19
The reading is kV 24
